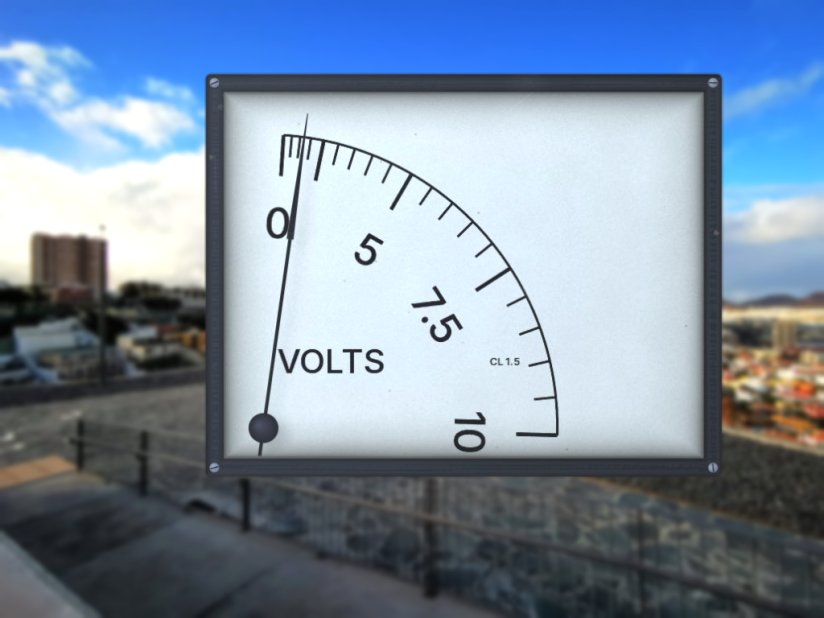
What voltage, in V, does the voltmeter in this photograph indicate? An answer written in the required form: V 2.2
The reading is V 1.75
